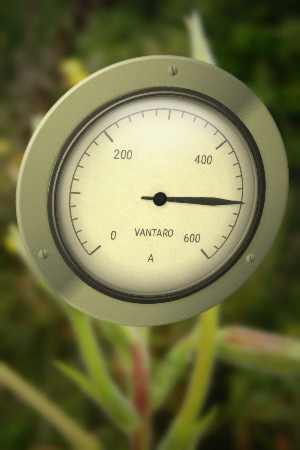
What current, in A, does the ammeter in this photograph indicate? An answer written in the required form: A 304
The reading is A 500
